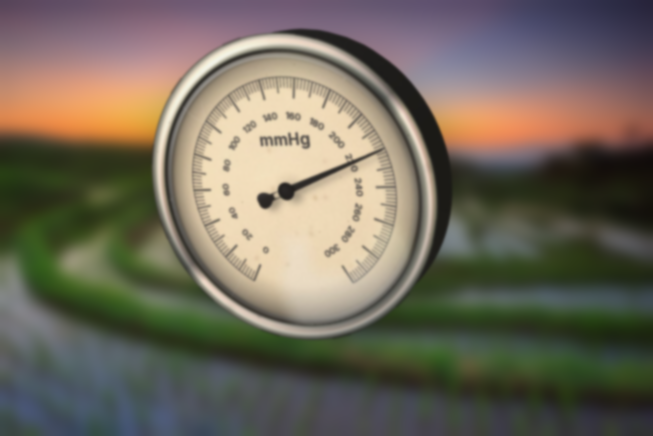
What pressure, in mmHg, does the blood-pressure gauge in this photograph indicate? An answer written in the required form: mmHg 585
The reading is mmHg 220
